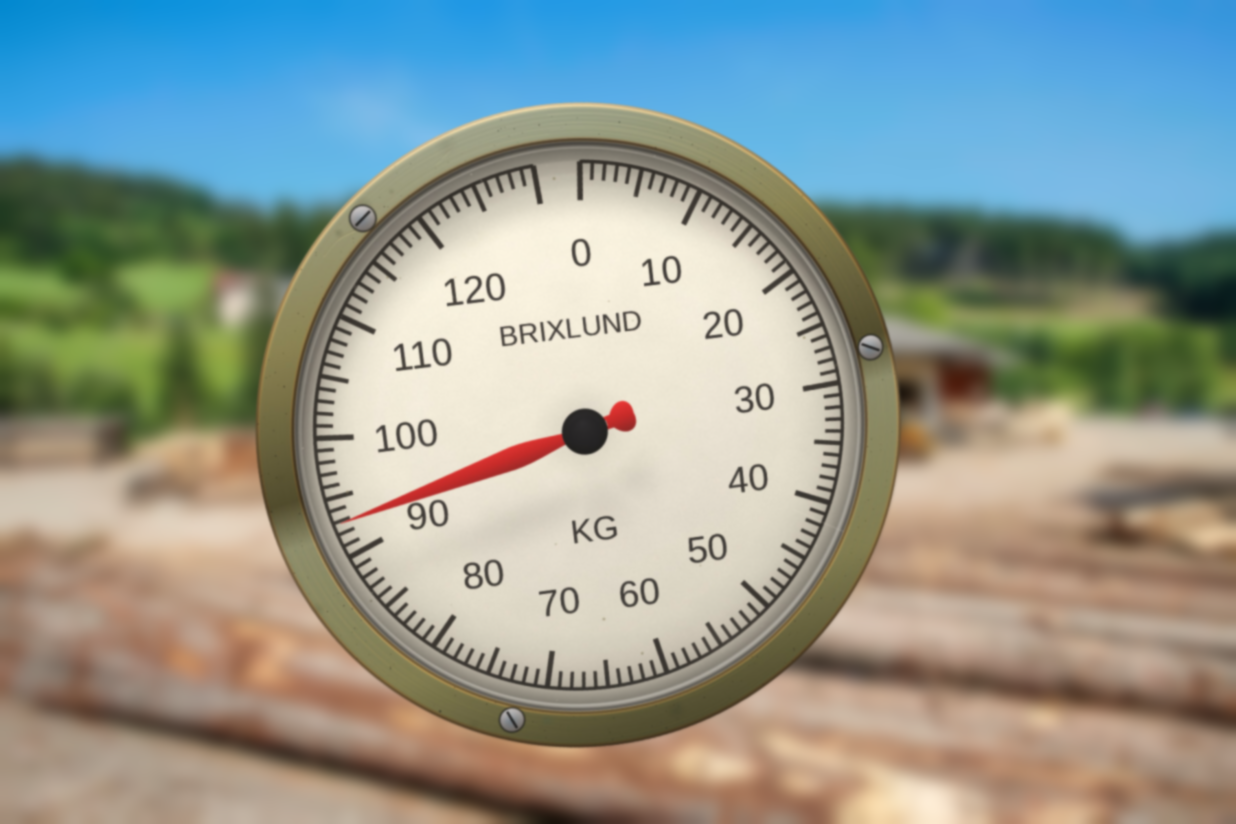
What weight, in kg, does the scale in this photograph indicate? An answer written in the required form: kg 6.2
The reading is kg 93
